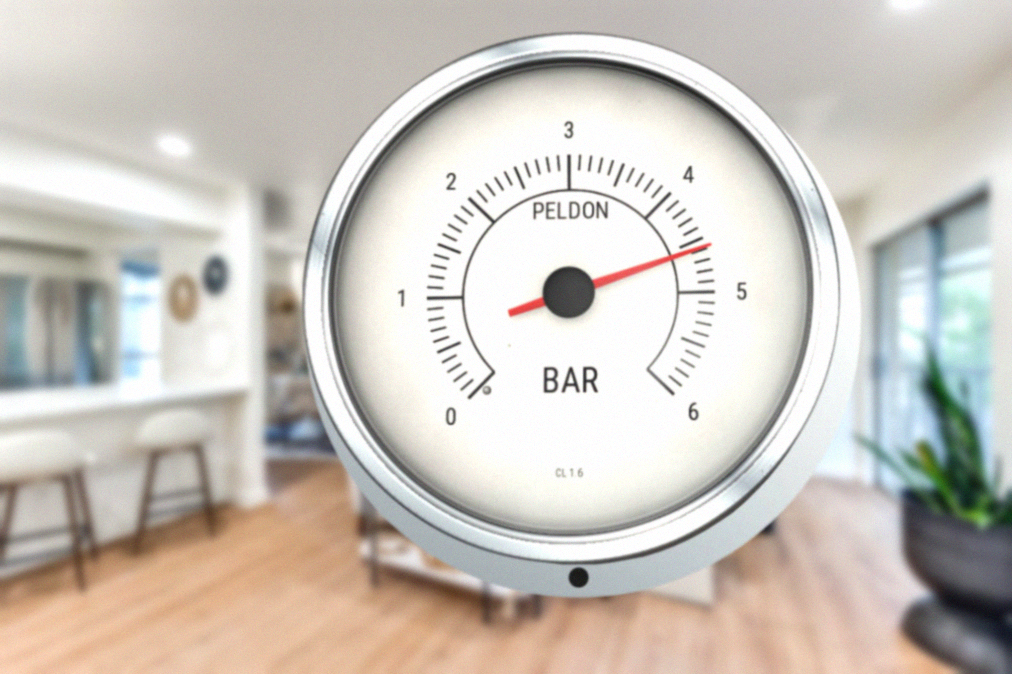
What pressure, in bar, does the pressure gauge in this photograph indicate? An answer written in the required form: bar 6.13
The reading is bar 4.6
